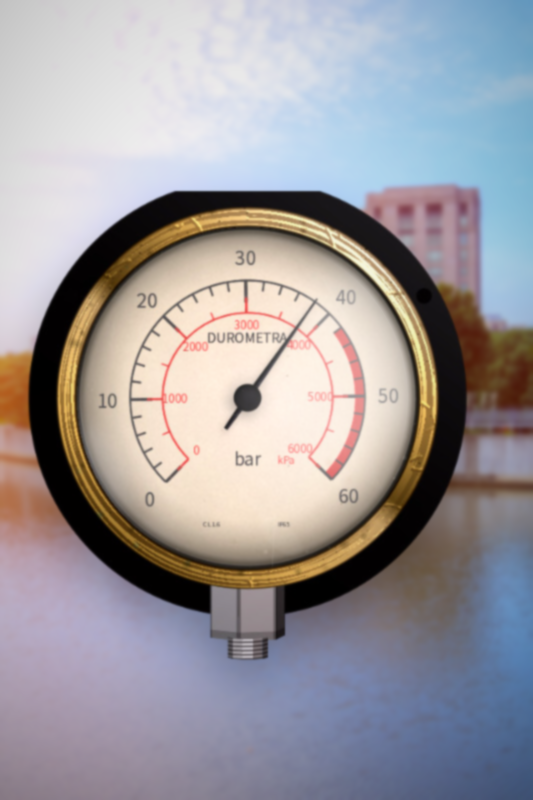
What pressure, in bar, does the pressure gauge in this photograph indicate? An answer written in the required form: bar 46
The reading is bar 38
